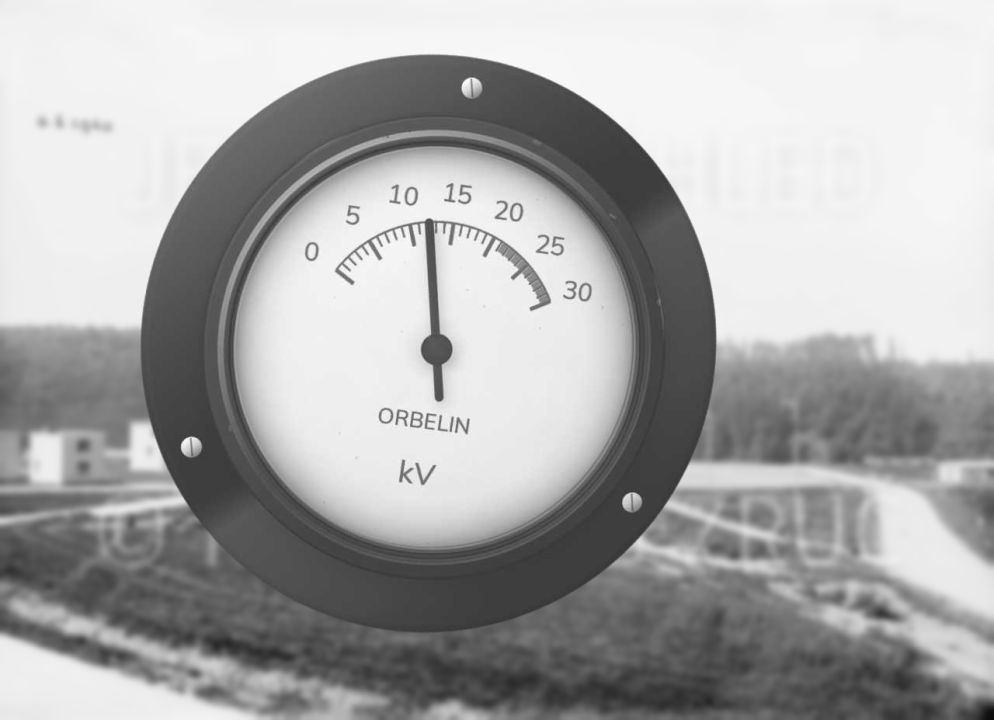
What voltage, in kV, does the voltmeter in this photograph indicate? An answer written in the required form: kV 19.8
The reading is kV 12
